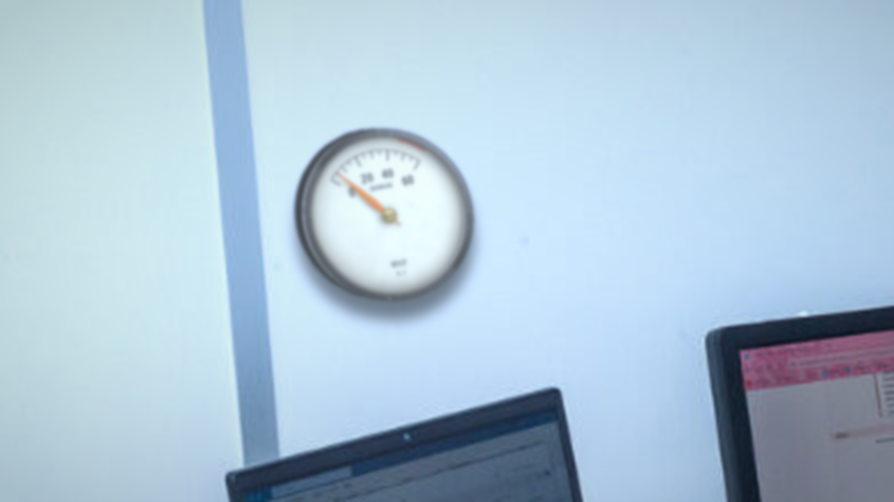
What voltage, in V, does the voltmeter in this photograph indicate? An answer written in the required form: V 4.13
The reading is V 5
